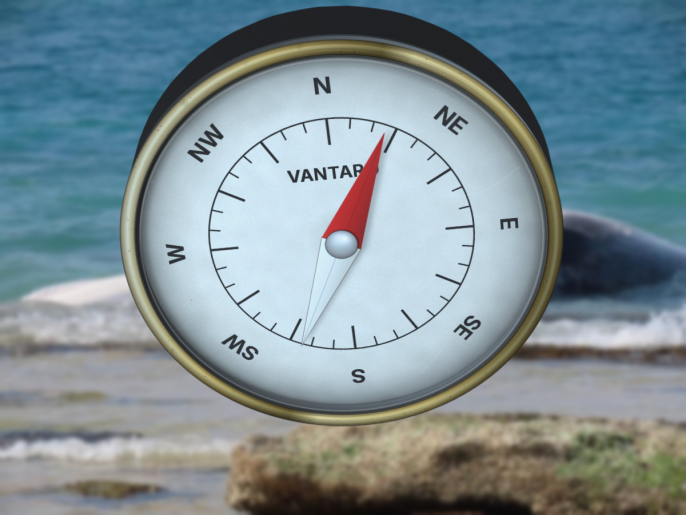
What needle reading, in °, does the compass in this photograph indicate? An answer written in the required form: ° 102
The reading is ° 25
